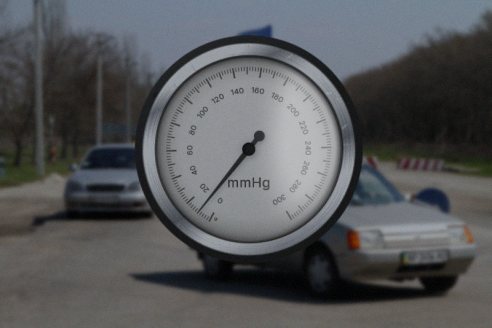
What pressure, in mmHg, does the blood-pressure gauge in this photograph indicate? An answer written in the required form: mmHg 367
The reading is mmHg 10
